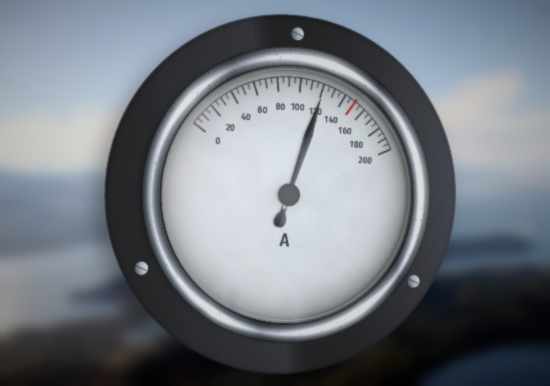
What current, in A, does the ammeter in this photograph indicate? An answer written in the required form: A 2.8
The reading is A 120
